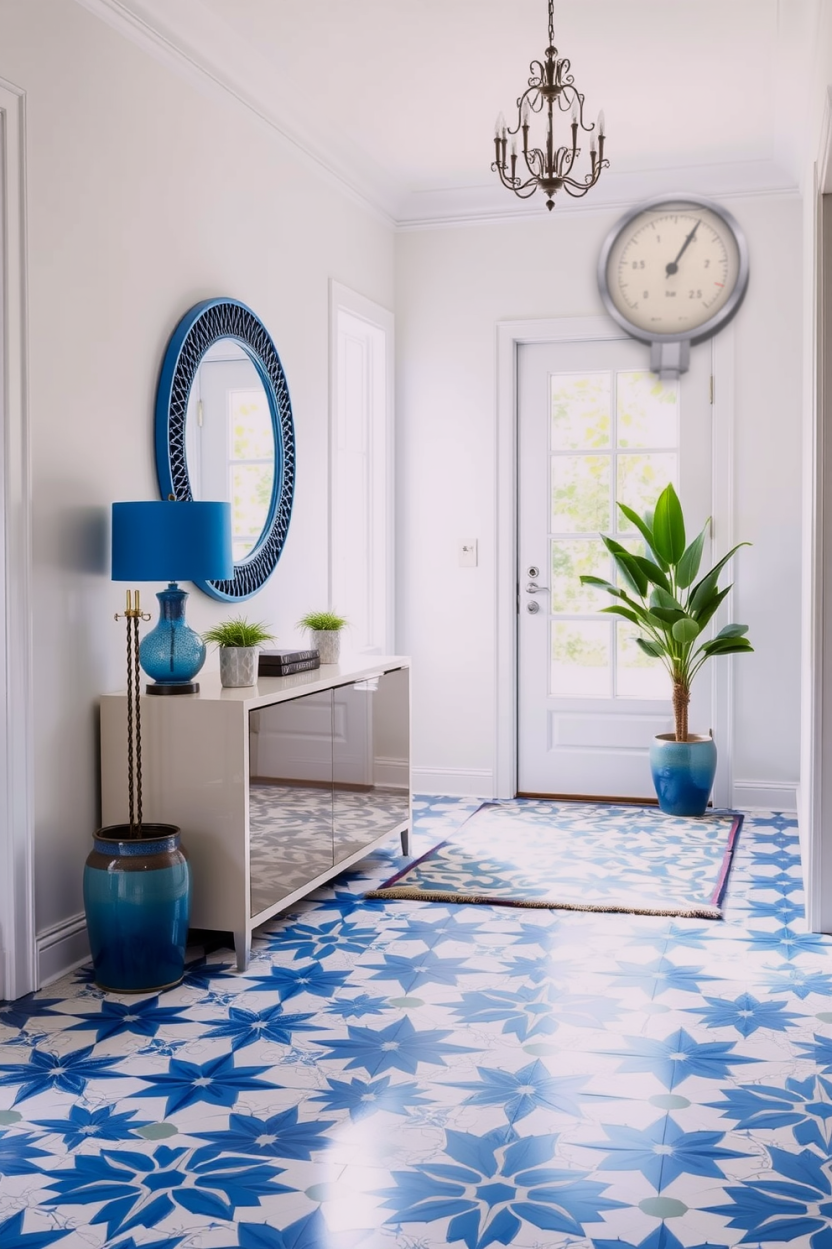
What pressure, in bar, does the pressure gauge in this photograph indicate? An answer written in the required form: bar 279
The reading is bar 1.5
